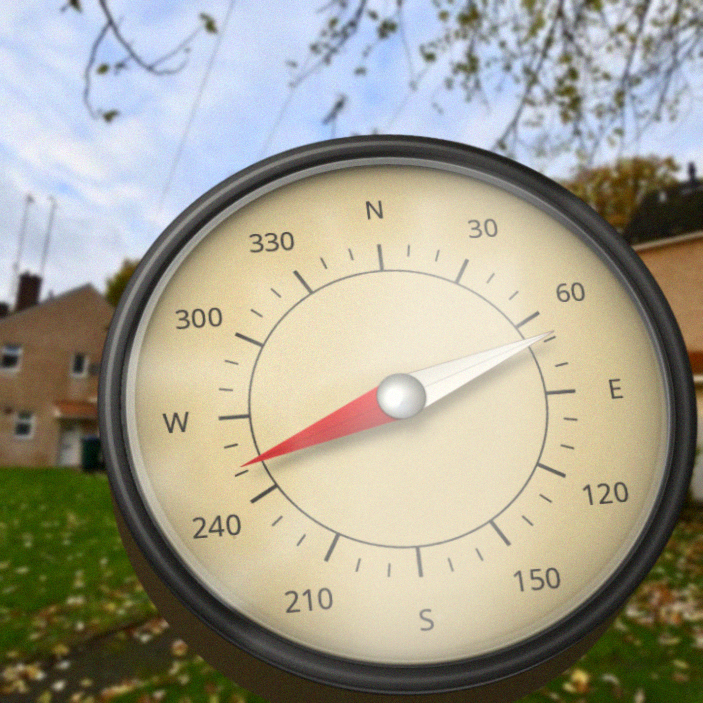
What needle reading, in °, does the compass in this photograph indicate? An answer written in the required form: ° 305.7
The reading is ° 250
